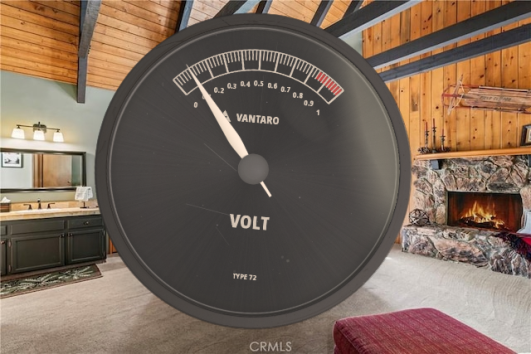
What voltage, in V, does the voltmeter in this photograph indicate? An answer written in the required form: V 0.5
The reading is V 0.1
